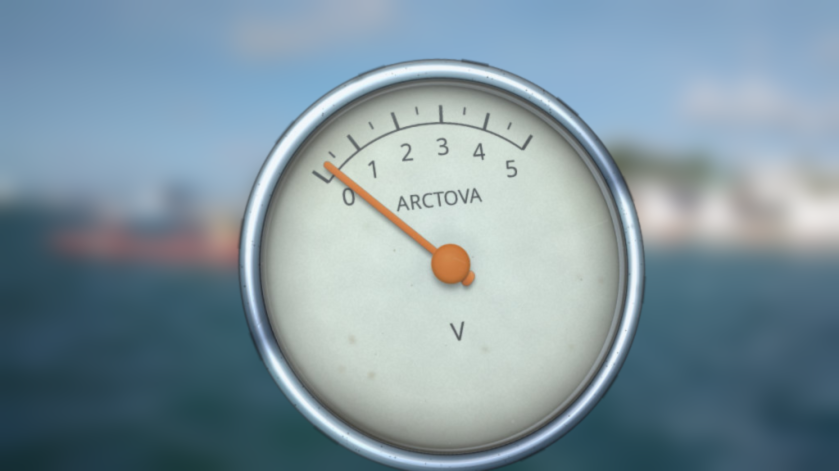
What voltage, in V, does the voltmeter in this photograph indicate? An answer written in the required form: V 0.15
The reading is V 0.25
